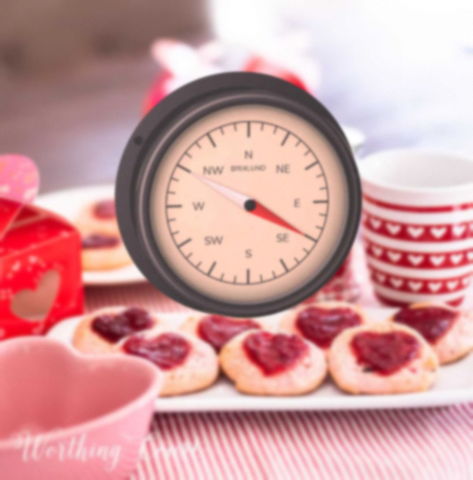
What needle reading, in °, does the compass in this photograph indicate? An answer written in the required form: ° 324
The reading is ° 120
